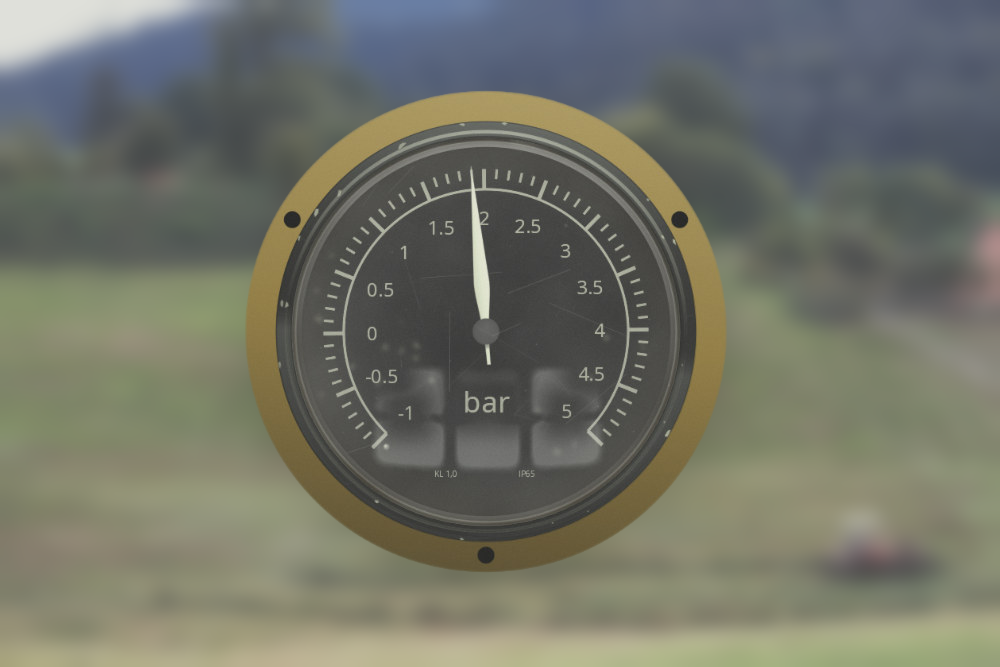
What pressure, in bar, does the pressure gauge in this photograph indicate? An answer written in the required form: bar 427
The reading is bar 1.9
